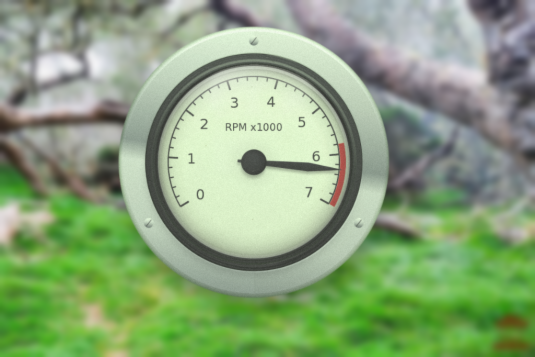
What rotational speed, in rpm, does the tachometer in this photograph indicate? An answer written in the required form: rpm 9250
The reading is rpm 6300
